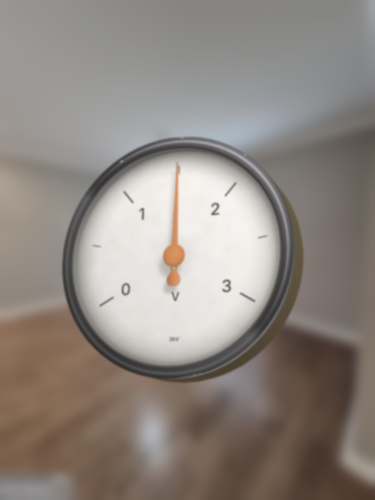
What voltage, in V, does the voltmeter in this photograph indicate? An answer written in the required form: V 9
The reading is V 1.5
